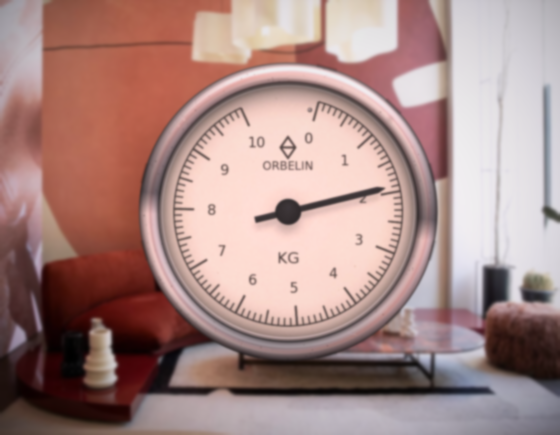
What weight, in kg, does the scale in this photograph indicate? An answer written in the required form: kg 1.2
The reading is kg 1.9
